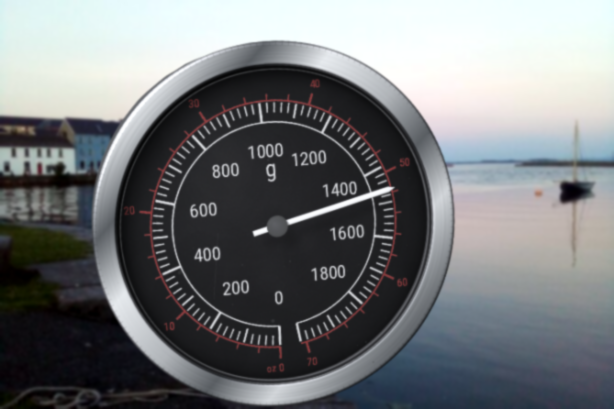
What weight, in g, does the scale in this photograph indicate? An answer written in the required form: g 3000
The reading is g 1460
